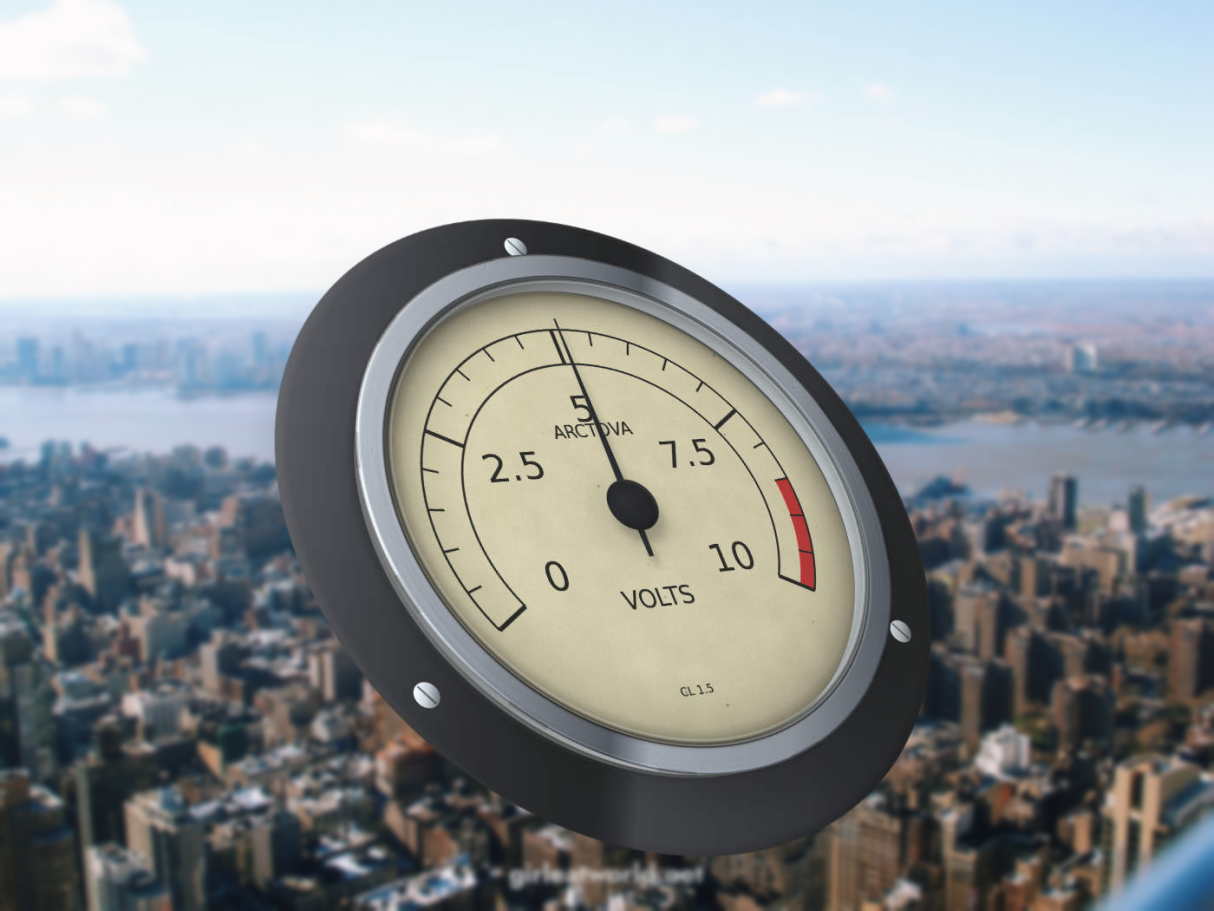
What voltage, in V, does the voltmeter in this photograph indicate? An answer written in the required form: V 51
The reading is V 5
